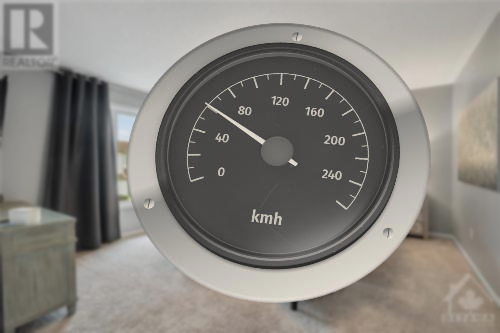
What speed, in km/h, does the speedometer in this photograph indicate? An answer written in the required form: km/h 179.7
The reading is km/h 60
